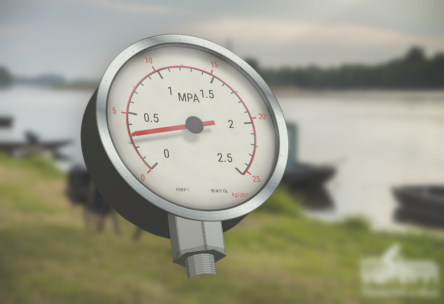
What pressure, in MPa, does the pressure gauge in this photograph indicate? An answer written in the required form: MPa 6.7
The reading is MPa 0.3
